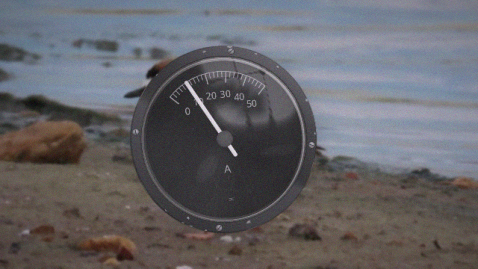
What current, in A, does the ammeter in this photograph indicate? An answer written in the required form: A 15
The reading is A 10
